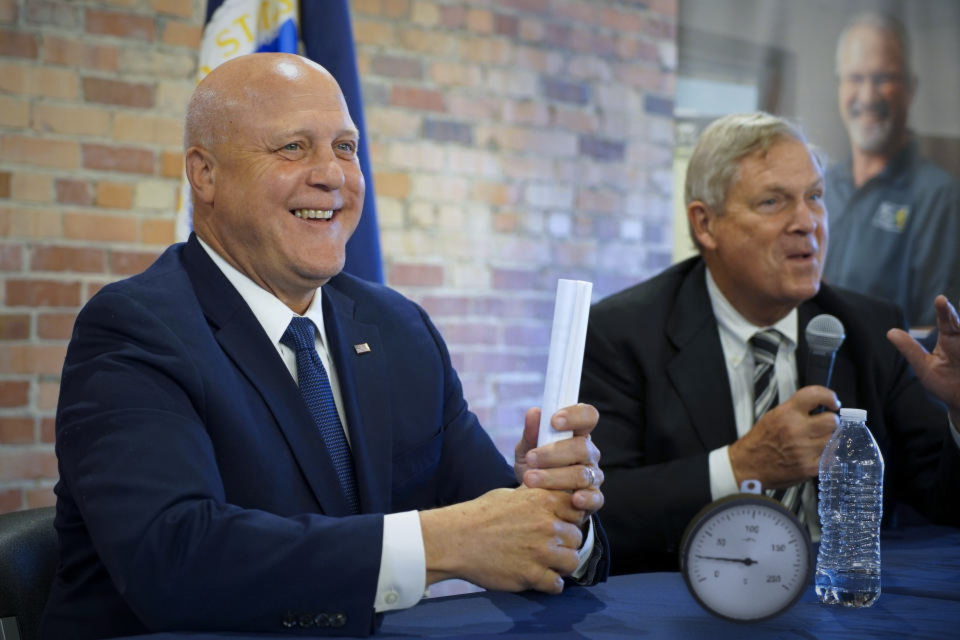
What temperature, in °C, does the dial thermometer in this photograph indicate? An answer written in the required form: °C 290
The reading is °C 25
